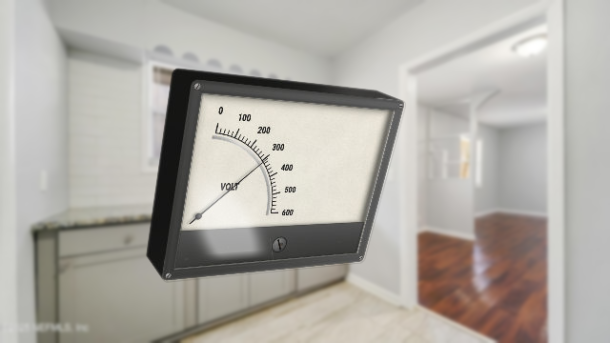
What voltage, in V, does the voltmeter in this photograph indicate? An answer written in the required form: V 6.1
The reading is V 300
